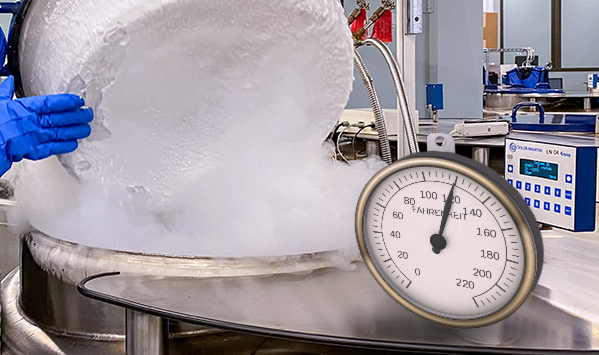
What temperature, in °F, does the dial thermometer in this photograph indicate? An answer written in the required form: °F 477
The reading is °F 120
